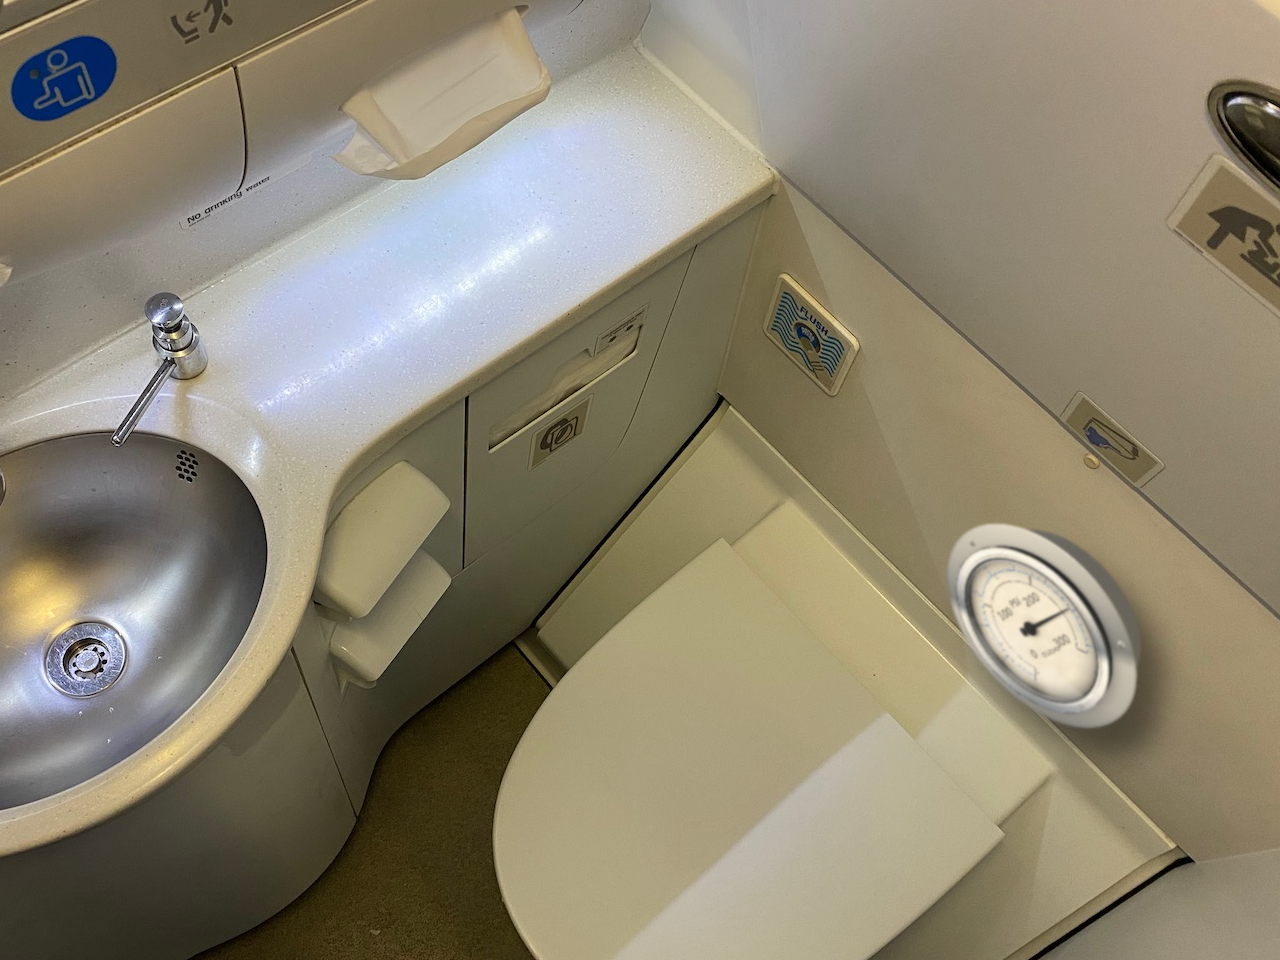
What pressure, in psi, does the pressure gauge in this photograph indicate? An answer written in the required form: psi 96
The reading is psi 250
